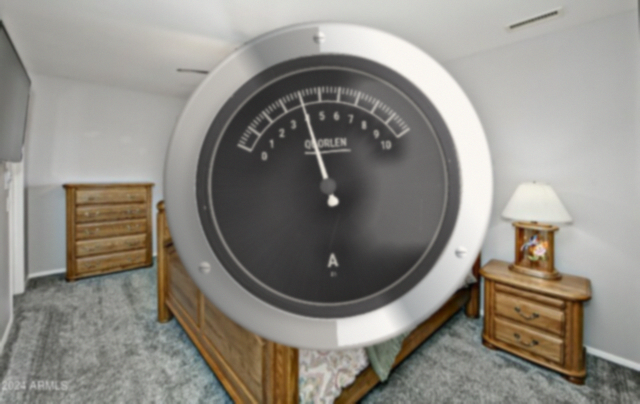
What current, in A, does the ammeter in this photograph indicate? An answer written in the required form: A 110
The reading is A 4
